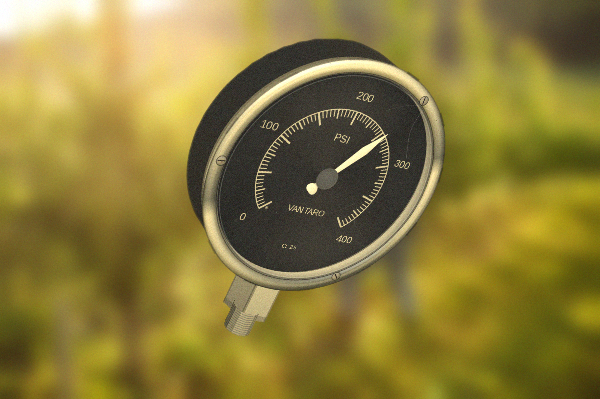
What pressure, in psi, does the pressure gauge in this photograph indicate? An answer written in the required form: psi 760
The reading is psi 250
